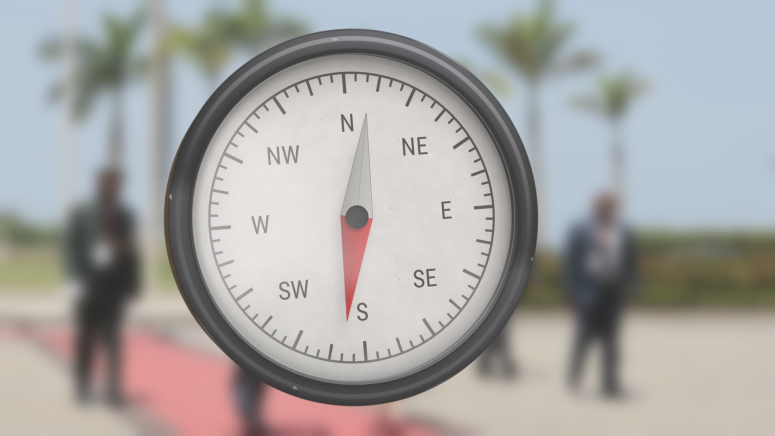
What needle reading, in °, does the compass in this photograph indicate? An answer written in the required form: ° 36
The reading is ° 190
